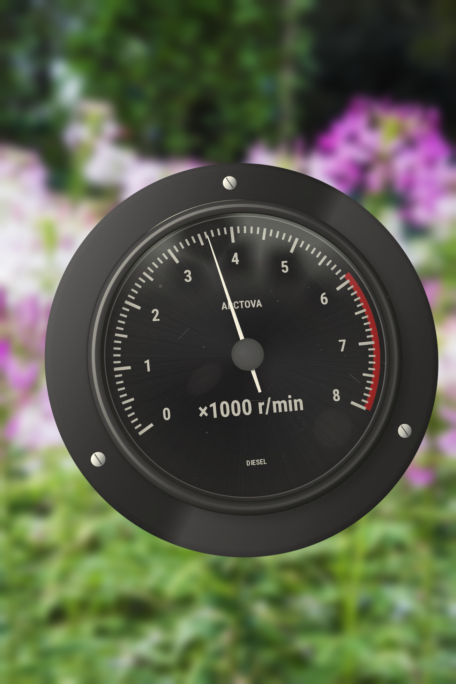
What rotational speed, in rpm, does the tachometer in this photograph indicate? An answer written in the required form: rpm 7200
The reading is rpm 3600
